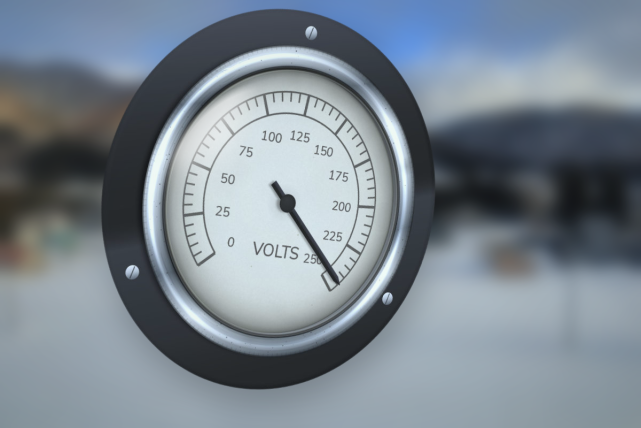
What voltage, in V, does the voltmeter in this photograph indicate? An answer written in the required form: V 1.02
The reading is V 245
